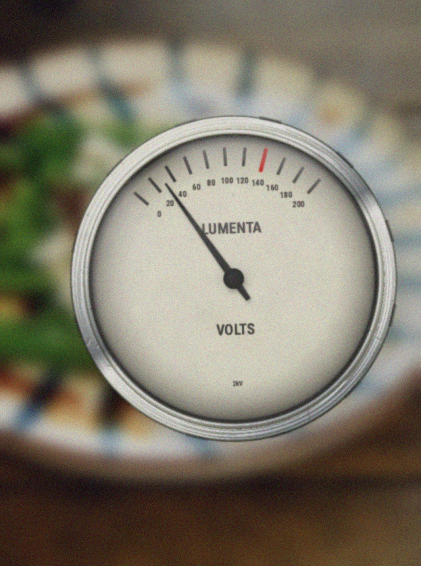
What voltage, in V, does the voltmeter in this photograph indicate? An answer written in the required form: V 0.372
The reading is V 30
